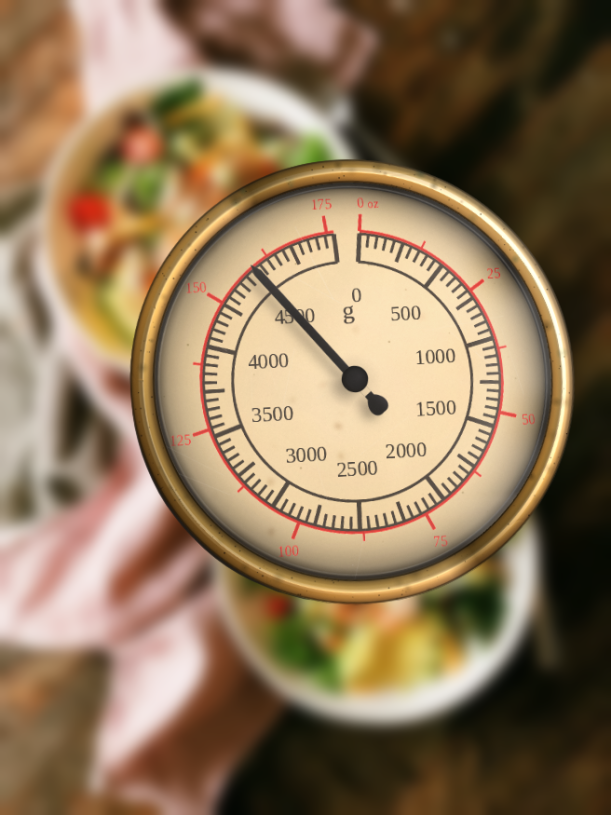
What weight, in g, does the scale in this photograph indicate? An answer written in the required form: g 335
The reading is g 4500
